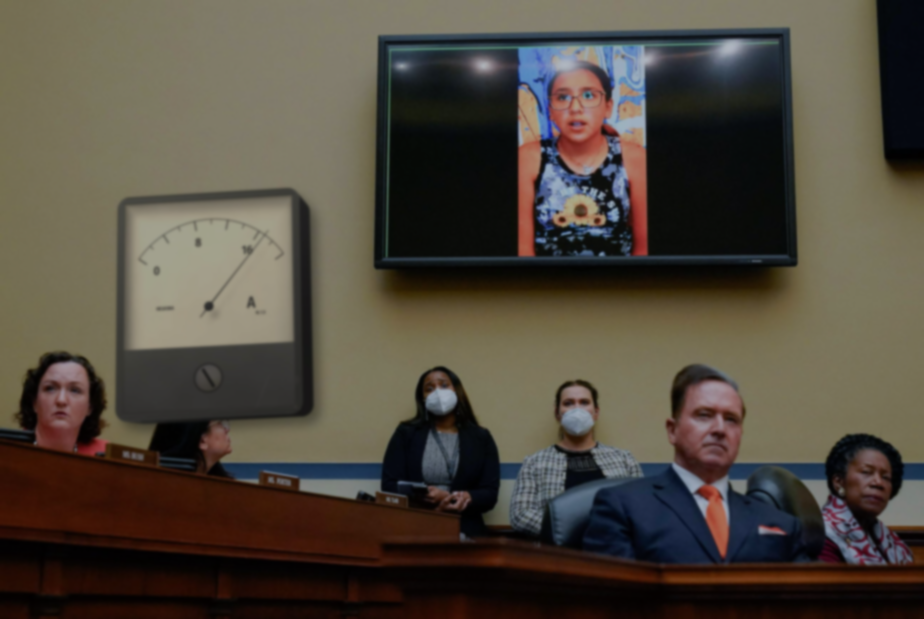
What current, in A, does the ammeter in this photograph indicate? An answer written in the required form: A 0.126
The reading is A 17
